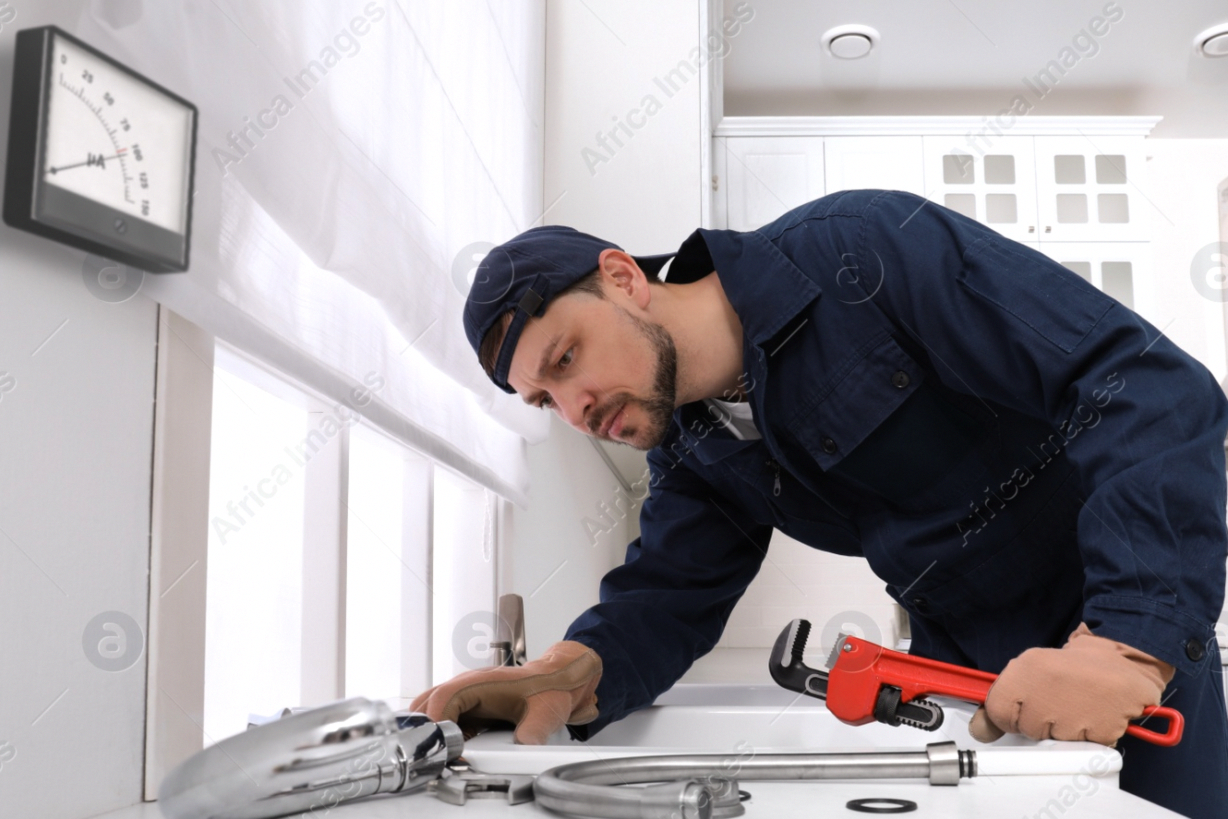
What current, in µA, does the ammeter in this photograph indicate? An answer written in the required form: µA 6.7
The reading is µA 100
